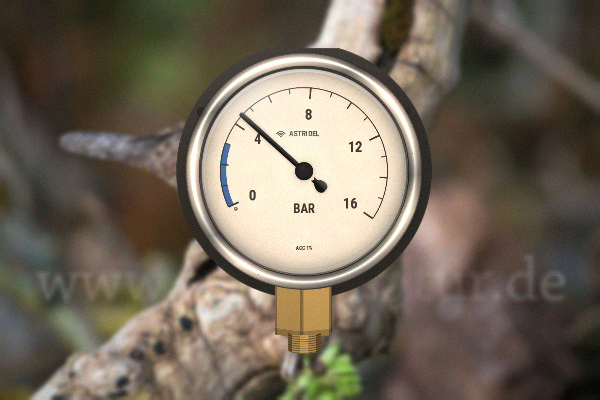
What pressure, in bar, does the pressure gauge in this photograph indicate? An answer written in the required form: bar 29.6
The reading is bar 4.5
